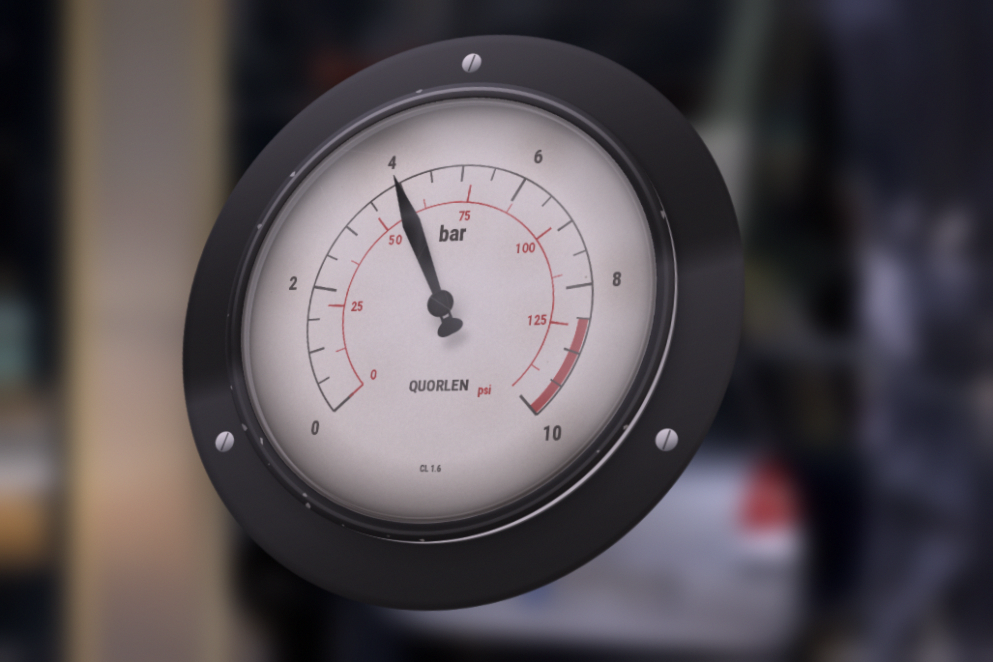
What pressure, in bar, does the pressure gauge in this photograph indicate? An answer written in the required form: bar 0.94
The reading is bar 4
